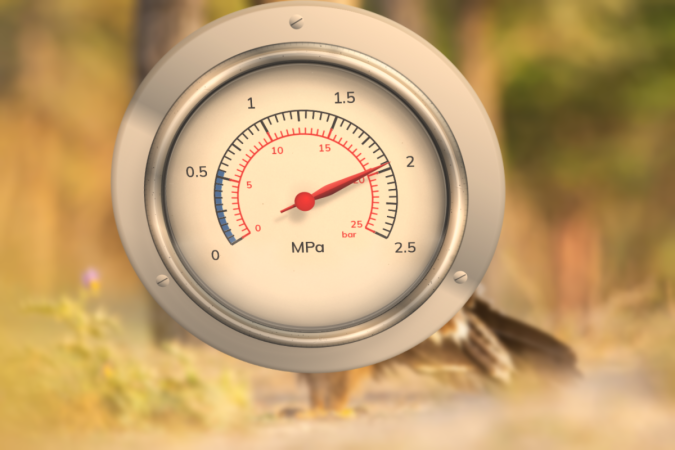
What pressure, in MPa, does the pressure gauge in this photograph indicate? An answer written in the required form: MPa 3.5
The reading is MPa 1.95
